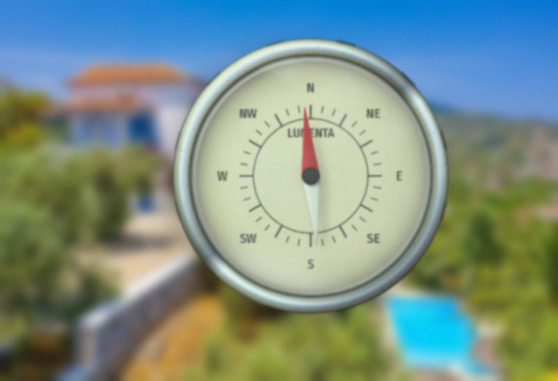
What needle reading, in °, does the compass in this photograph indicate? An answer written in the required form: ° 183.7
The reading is ° 355
